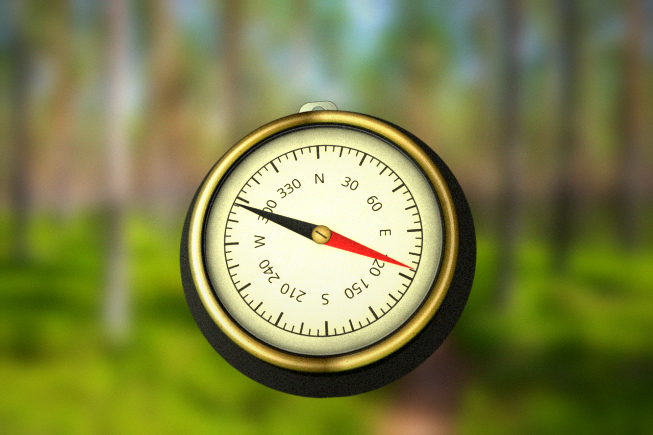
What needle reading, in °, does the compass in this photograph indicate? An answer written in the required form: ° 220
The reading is ° 115
